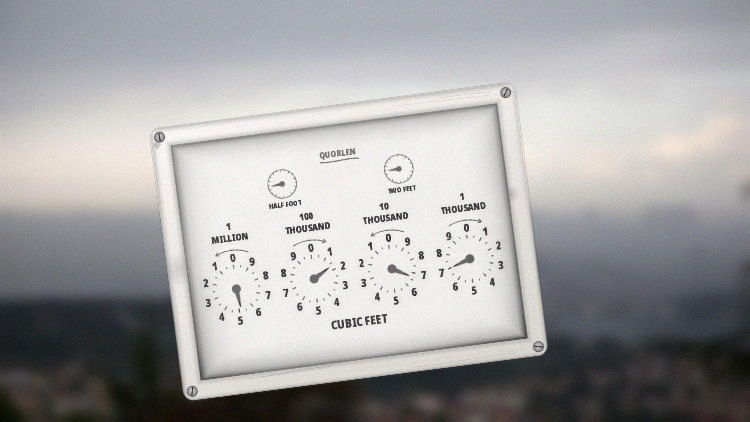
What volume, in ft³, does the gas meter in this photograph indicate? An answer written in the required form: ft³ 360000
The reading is ft³ 516700
